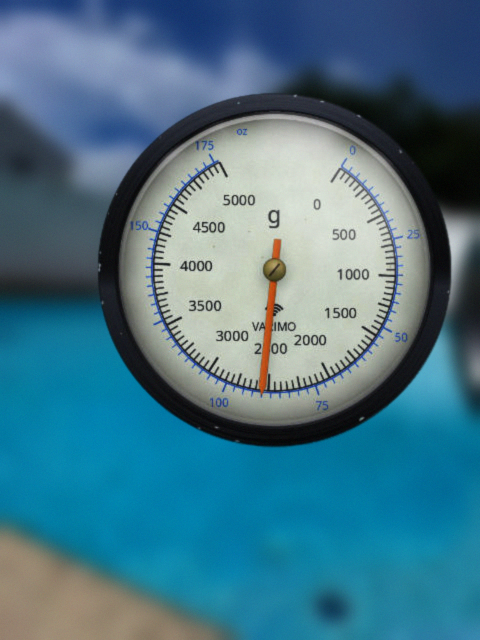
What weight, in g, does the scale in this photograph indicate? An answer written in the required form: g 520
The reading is g 2550
